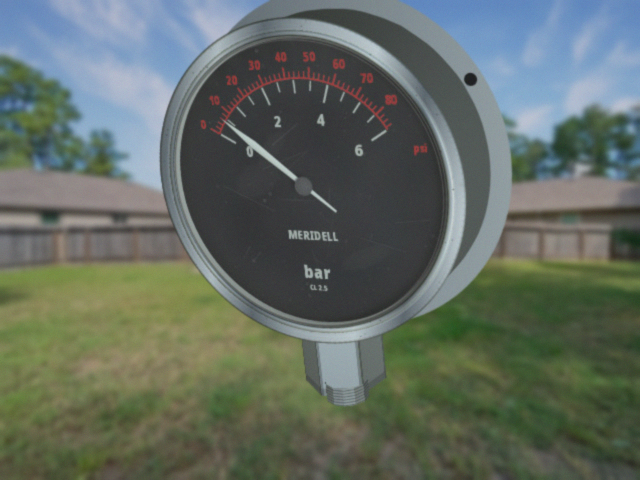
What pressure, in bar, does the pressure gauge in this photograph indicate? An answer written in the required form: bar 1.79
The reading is bar 0.5
